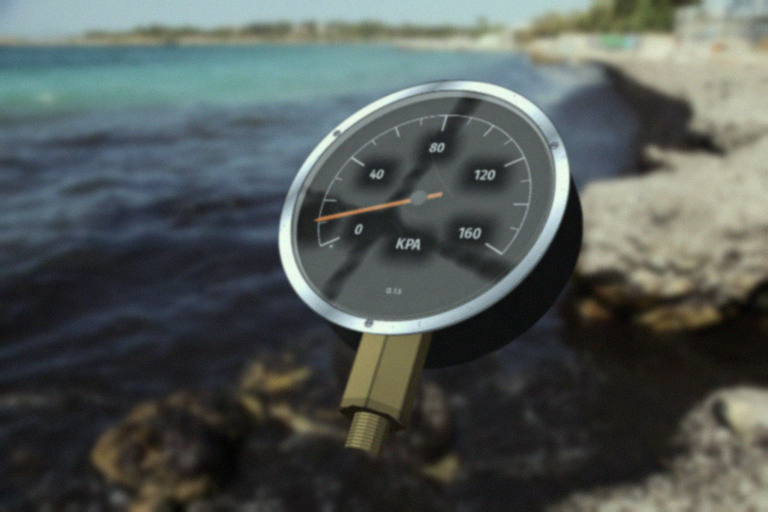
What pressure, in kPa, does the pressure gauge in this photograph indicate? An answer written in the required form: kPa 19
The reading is kPa 10
